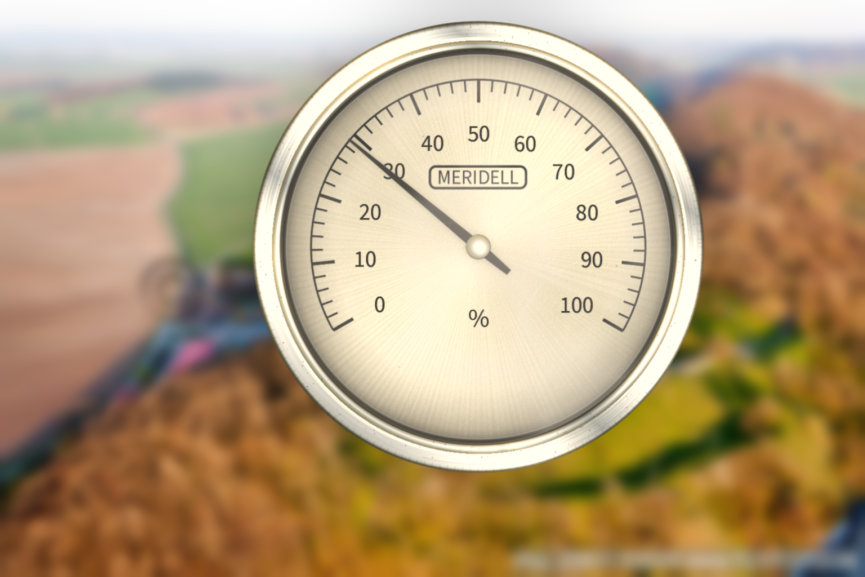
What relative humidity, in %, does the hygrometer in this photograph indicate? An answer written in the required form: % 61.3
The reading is % 29
